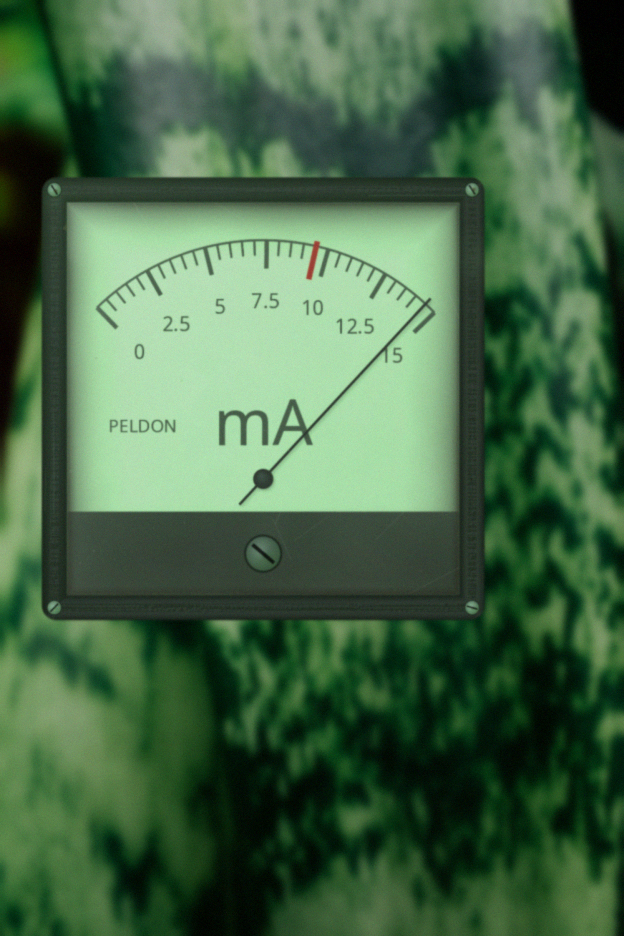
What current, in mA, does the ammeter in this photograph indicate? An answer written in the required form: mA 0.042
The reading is mA 14.5
